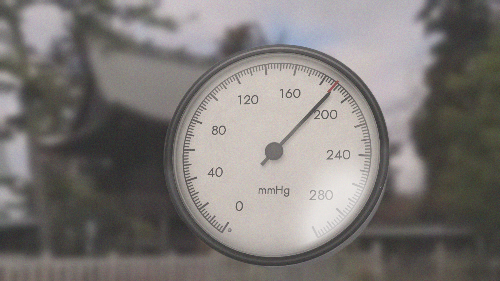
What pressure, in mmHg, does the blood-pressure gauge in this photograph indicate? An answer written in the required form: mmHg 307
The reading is mmHg 190
